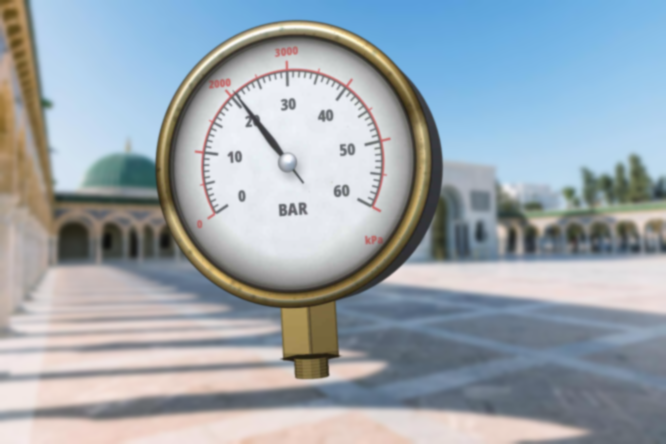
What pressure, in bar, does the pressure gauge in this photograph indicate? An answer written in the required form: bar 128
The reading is bar 21
